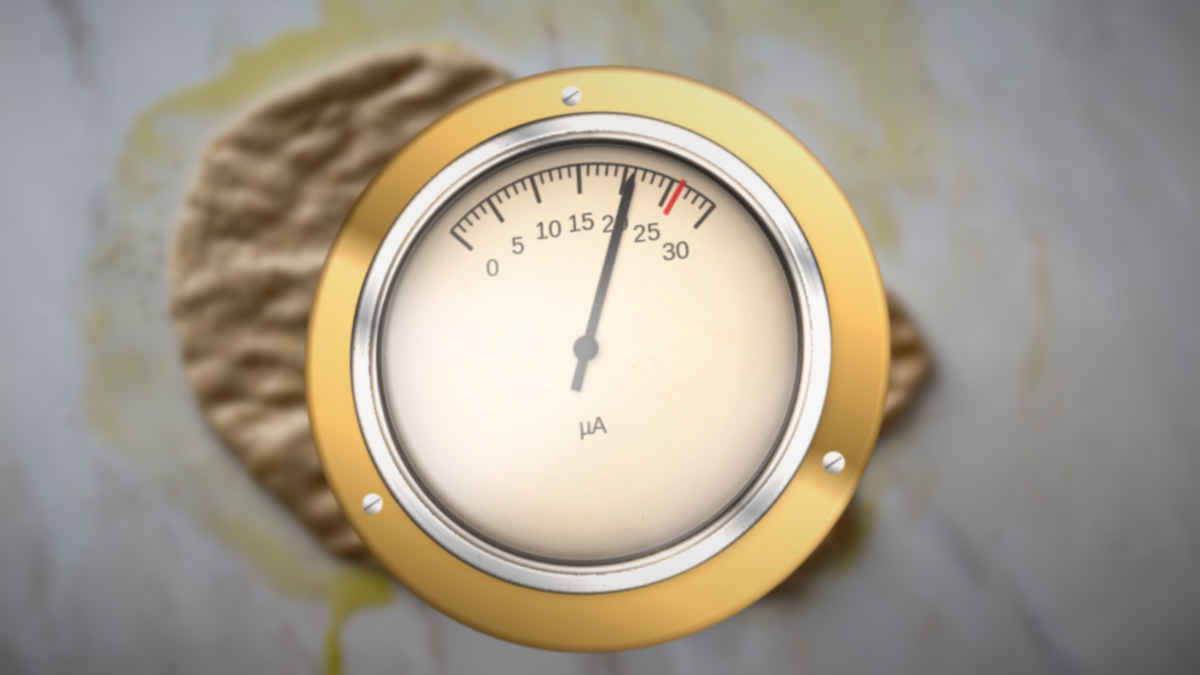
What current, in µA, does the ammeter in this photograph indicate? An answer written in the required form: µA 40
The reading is µA 21
